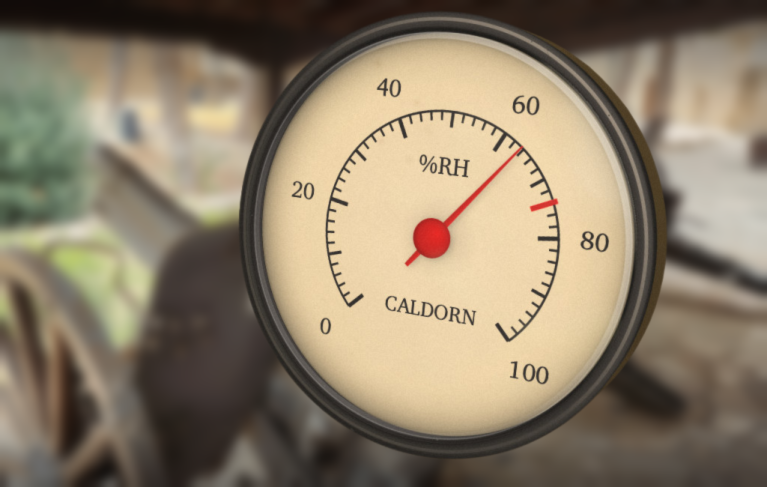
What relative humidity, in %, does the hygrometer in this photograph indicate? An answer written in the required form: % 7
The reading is % 64
